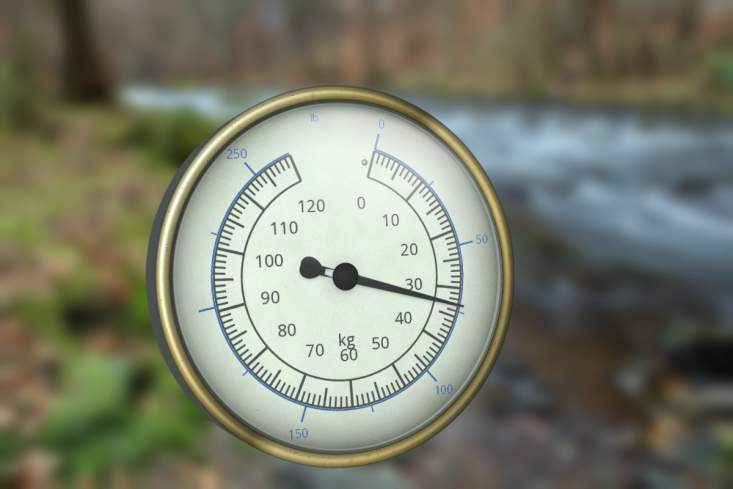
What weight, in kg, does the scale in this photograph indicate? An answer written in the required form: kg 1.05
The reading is kg 33
